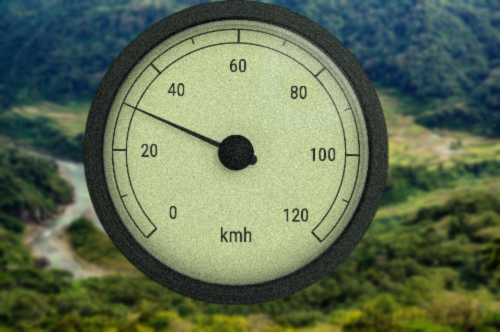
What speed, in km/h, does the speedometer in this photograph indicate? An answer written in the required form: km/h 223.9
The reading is km/h 30
